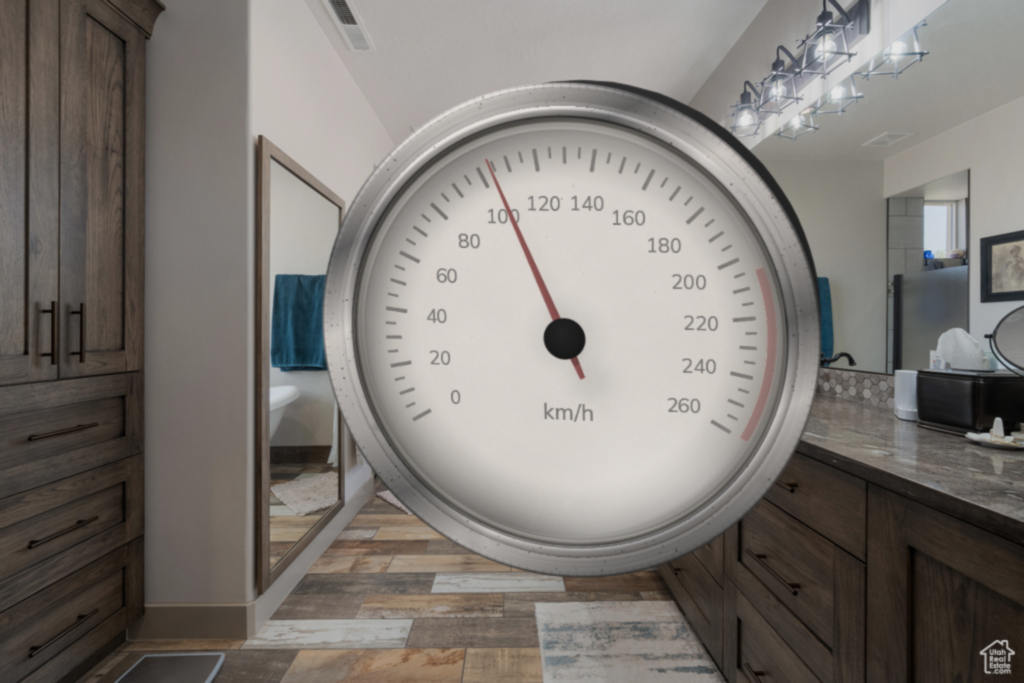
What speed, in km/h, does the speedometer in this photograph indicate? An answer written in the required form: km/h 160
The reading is km/h 105
